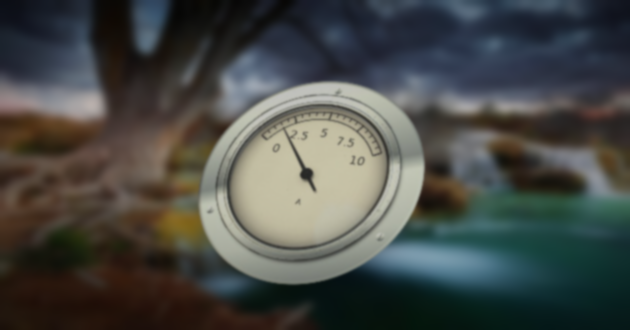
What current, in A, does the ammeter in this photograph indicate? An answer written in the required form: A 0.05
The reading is A 1.5
